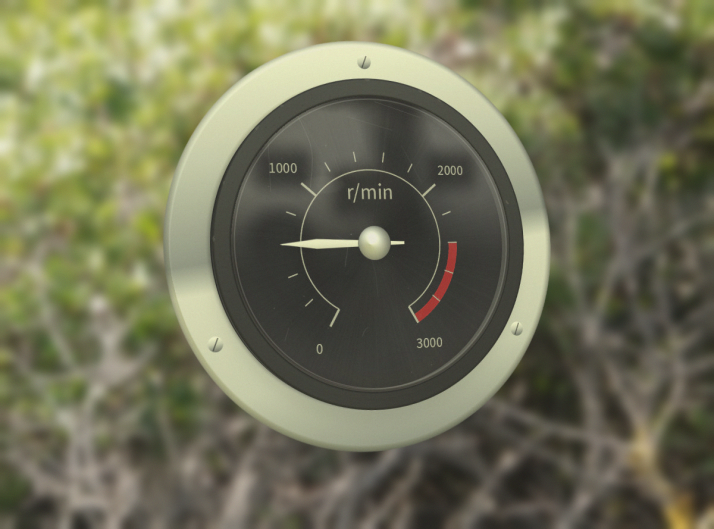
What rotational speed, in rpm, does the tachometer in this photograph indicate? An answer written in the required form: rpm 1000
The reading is rpm 600
